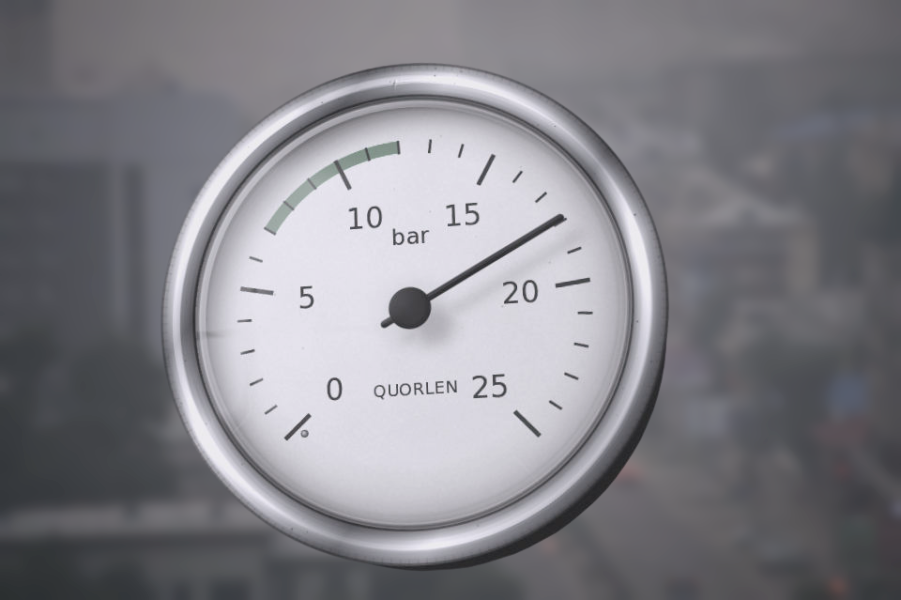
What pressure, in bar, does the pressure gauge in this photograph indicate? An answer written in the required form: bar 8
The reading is bar 18
